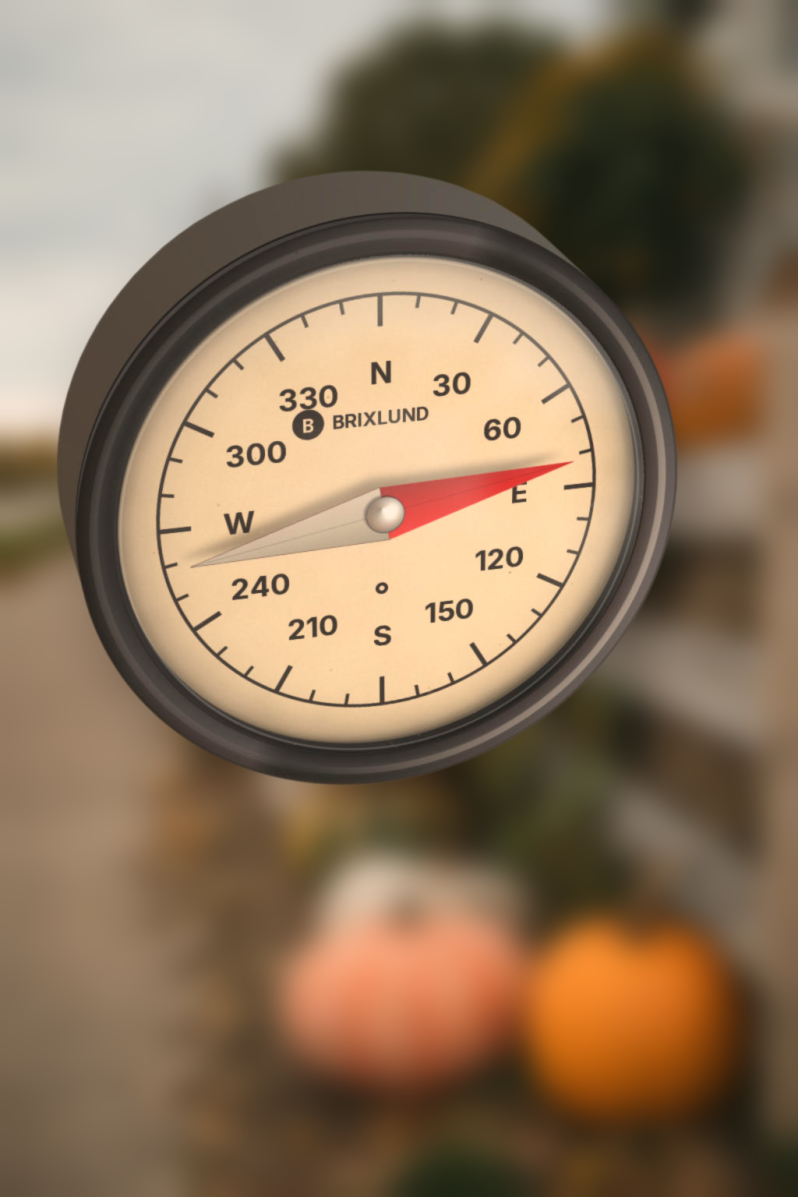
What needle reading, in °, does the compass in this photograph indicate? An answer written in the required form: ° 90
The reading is ° 80
